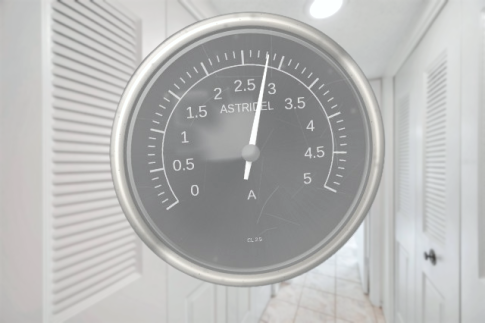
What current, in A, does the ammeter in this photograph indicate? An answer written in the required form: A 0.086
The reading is A 2.8
